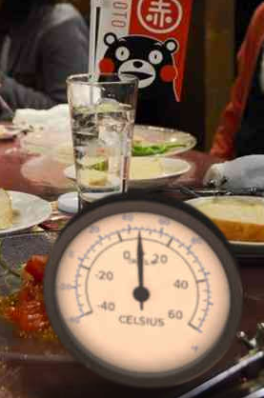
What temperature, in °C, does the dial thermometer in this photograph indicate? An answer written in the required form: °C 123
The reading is °C 8
